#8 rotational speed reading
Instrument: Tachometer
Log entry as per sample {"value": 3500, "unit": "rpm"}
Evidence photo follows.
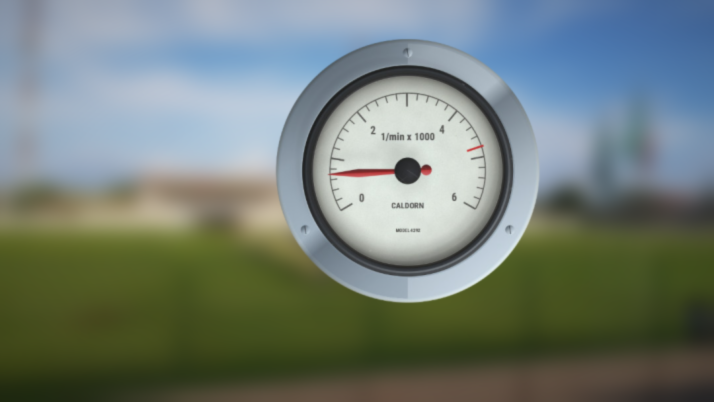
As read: {"value": 700, "unit": "rpm"}
